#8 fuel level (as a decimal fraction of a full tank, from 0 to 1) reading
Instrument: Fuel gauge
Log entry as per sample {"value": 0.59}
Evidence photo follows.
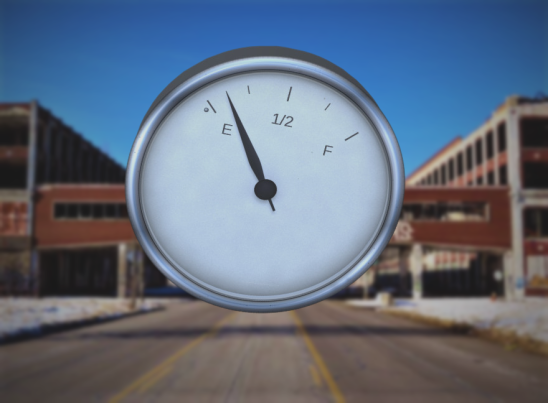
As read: {"value": 0.125}
